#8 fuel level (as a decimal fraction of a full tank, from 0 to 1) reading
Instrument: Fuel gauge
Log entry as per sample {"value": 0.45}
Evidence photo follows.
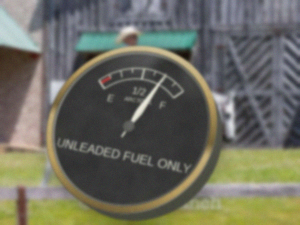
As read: {"value": 0.75}
